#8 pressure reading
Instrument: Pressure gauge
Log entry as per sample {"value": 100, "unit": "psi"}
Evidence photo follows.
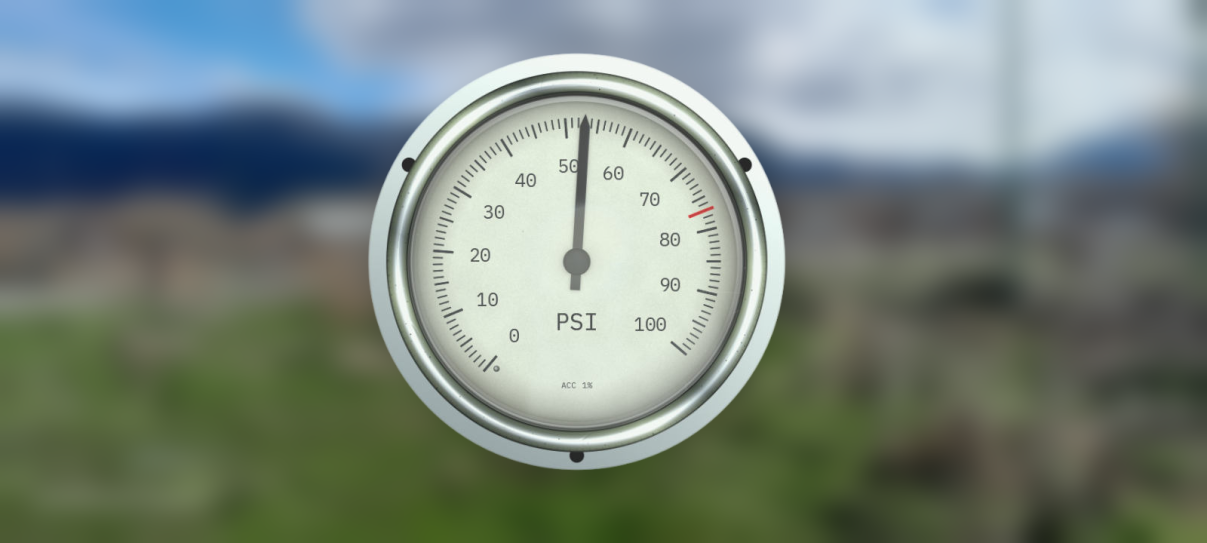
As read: {"value": 53, "unit": "psi"}
